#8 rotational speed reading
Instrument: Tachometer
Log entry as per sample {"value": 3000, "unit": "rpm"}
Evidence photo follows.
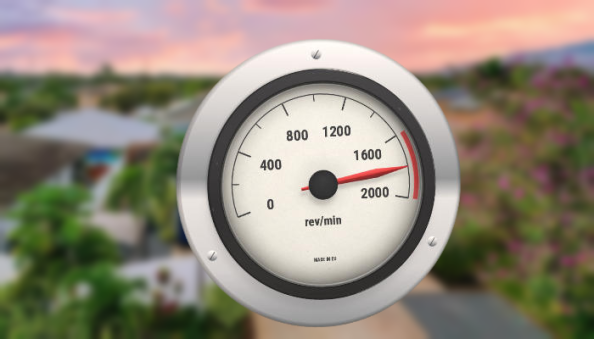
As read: {"value": 1800, "unit": "rpm"}
